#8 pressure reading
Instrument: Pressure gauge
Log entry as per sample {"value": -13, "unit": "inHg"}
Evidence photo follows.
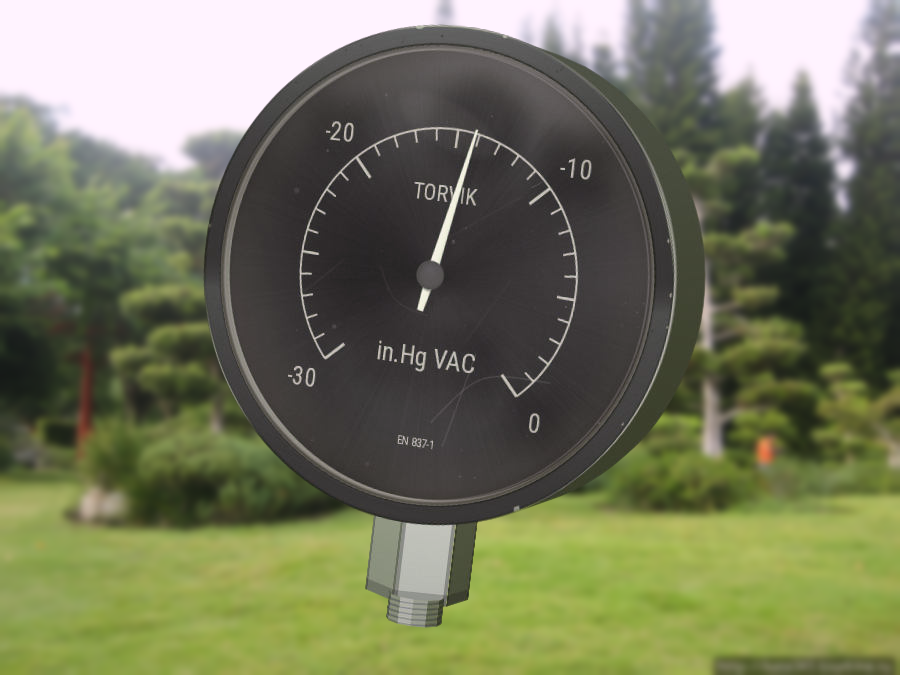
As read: {"value": -14, "unit": "inHg"}
